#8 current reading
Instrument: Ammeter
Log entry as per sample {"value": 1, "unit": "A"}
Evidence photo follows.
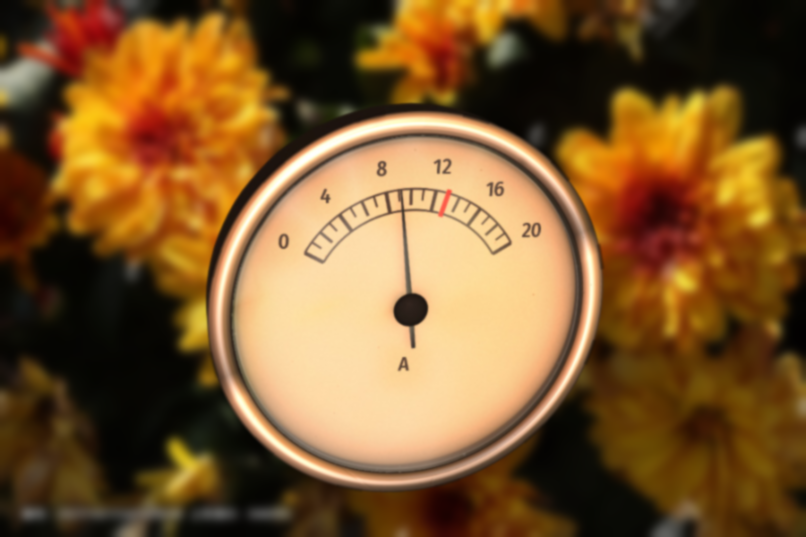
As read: {"value": 9, "unit": "A"}
